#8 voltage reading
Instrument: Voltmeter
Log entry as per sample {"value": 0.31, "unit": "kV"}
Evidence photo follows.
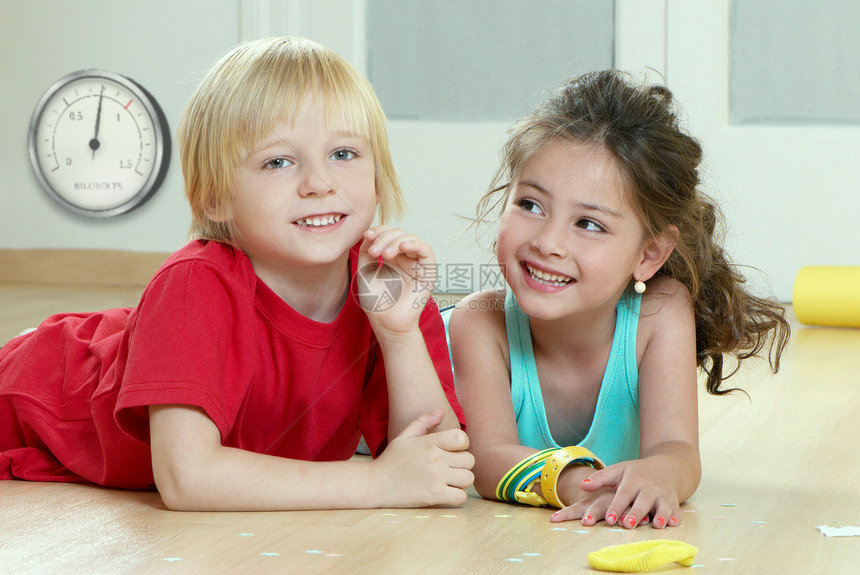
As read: {"value": 0.8, "unit": "kV"}
